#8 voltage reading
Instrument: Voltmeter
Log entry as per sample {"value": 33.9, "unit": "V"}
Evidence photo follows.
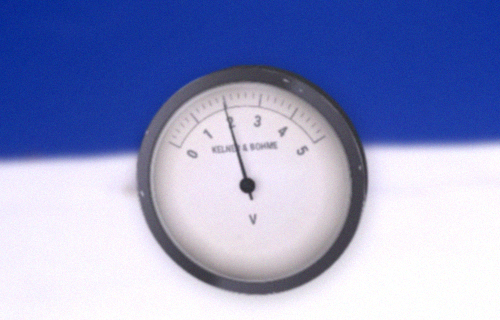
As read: {"value": 2, "unit": "V"}
